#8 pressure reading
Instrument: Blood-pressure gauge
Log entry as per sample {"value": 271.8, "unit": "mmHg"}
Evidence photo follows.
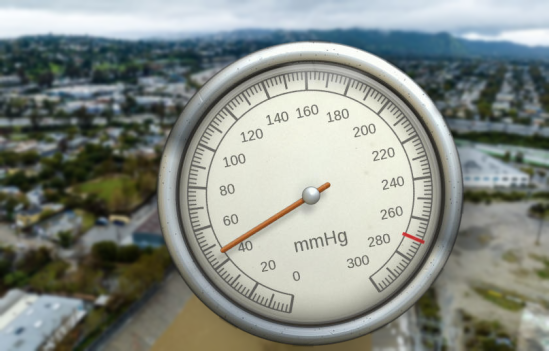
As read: {"value": 46, "unit": "mmHg"}
